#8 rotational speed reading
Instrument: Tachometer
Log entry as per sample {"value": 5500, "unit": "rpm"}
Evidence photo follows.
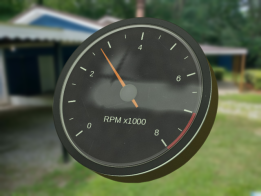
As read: {"value": 2750, "unit": "rpm"}
